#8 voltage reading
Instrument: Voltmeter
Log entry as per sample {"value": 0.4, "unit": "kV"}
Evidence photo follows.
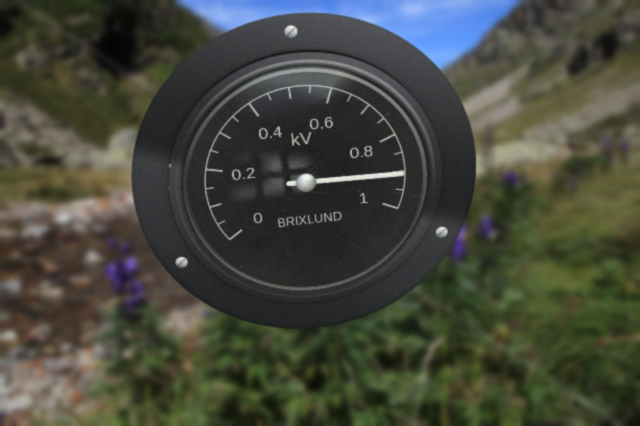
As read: {"value": 0.9, "unit": "kV"}
